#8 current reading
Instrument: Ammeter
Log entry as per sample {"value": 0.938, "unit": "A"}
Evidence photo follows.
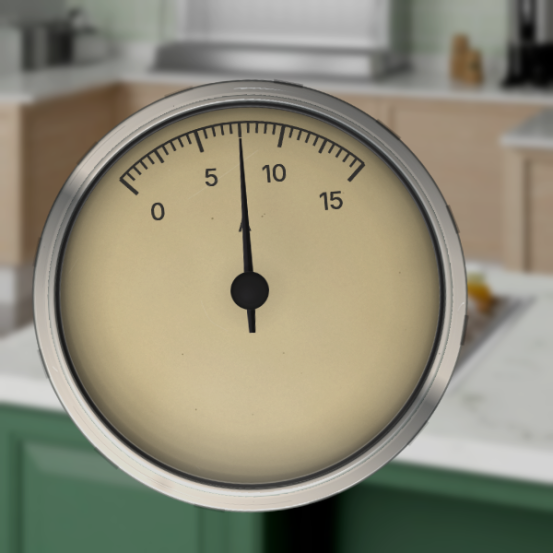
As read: {"value": 7.5, "unit": "A"}
